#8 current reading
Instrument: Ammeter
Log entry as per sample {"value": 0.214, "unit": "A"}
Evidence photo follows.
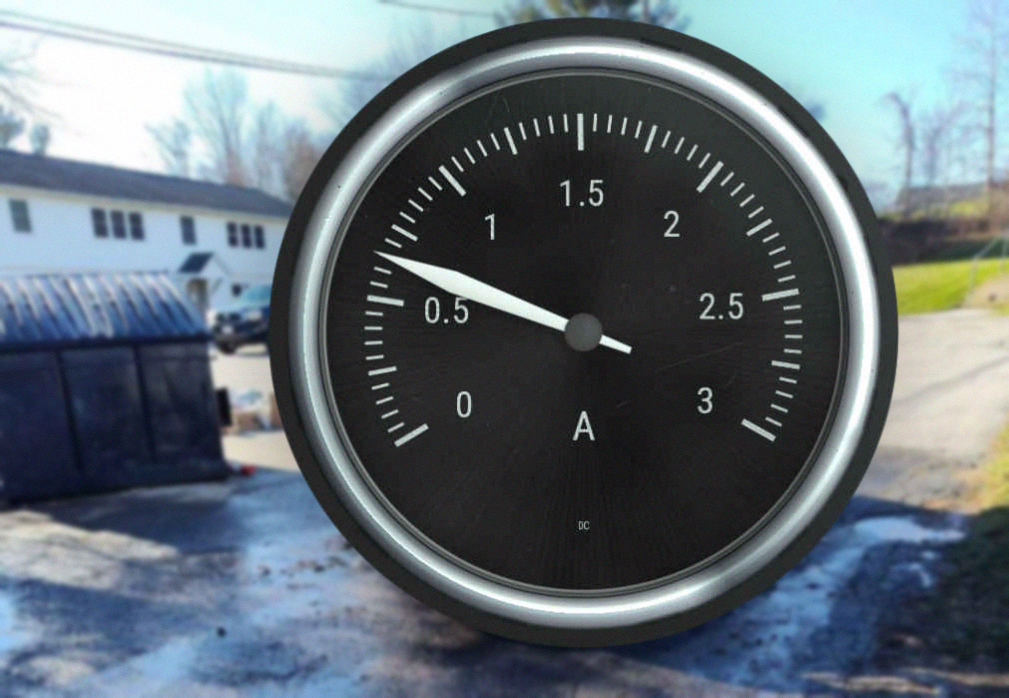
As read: {"value": 0.65, "unit": "A"}
